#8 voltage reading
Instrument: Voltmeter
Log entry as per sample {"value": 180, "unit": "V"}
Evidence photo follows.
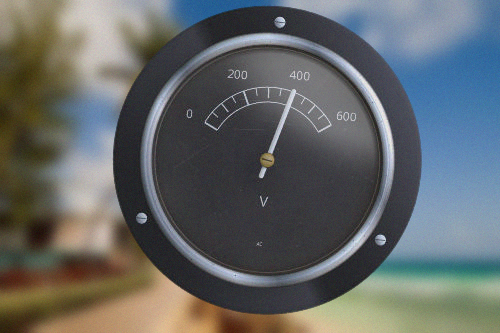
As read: {"value": 400, "unit": "V"}
